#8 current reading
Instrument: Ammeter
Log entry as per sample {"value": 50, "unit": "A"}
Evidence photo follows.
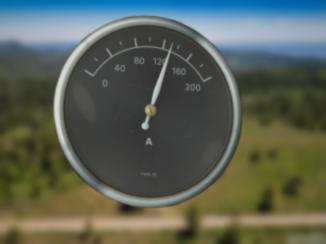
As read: {"value": 130, "unit": "A"}
